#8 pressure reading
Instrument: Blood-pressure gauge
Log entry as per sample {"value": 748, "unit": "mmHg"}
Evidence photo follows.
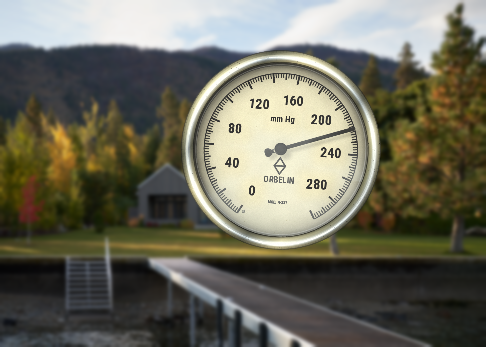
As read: {"value": 220, "unit": "mmHg"}
